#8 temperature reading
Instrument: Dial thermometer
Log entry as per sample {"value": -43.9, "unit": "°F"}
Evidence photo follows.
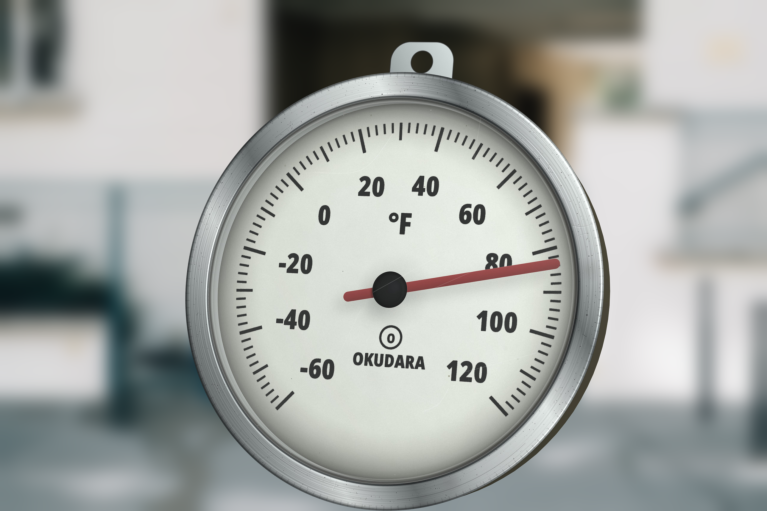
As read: {"value": 84, "unit": "°F"}
